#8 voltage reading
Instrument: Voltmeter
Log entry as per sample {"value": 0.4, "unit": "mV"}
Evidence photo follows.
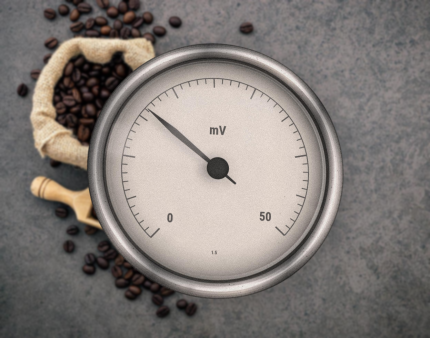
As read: {"value": 16, "unit": "mV"}
